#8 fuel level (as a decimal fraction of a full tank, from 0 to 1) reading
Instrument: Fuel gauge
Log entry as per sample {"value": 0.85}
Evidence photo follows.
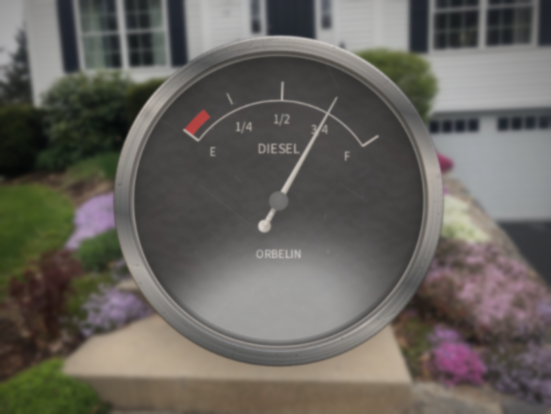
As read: {"value": 0.75}
